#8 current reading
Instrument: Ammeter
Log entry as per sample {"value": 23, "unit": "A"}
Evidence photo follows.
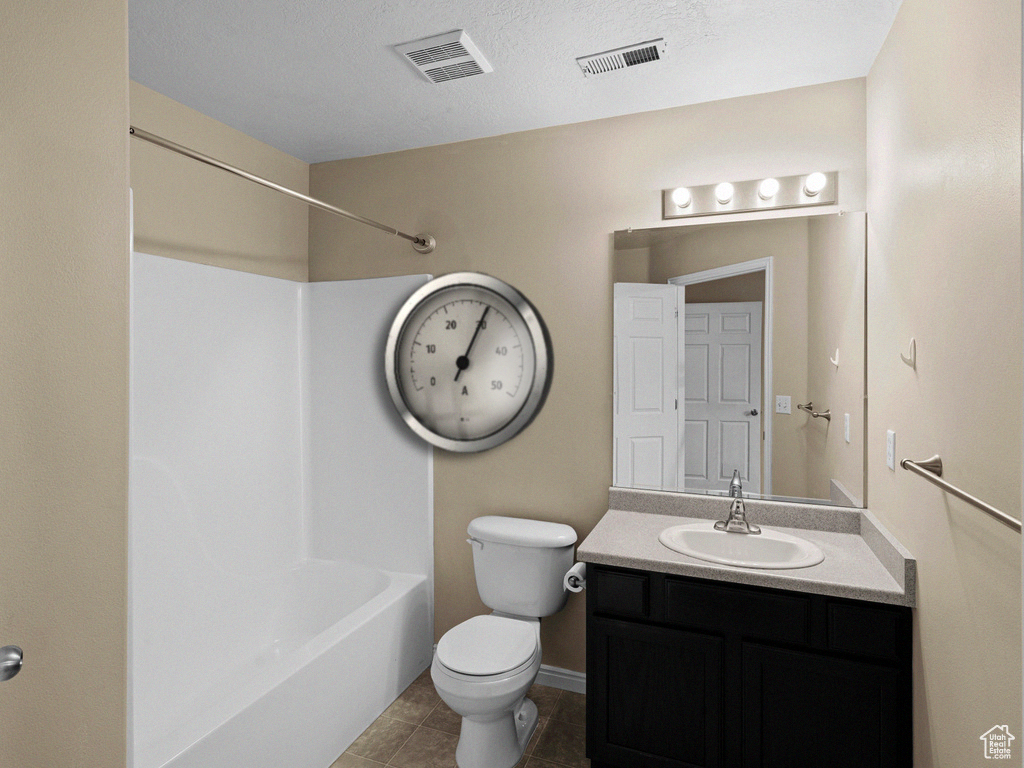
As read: {"value": 30, "unit": "A"}
